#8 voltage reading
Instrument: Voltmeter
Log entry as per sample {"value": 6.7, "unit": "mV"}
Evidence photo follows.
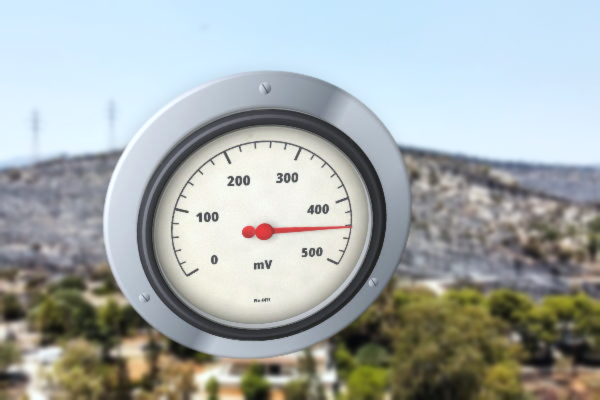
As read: {"value": 440, "unit": "mV"}
